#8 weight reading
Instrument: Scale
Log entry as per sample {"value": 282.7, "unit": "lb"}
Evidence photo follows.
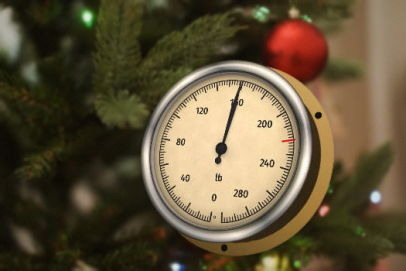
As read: {"value": 160, "unit": "lb"}
